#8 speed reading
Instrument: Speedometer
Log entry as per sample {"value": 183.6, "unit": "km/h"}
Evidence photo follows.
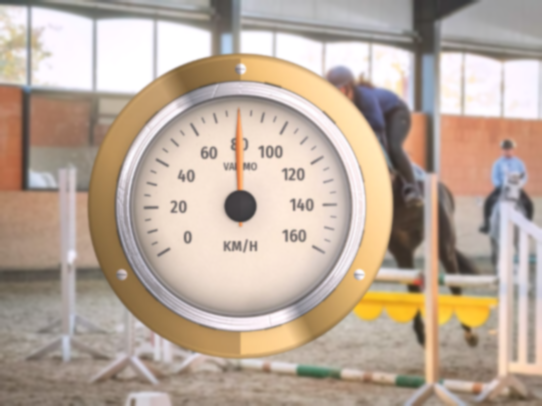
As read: {"value": 80, "unit": "km/h"}
